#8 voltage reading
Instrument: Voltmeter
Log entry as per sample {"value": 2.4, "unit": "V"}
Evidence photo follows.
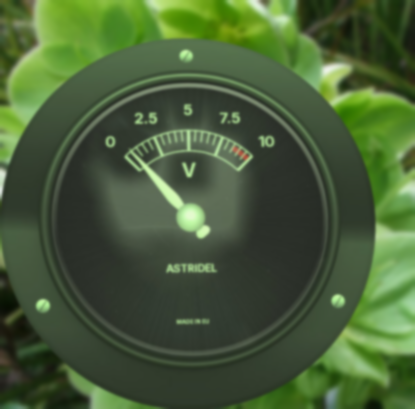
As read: {"value": 0.5, "unit": "V"}
